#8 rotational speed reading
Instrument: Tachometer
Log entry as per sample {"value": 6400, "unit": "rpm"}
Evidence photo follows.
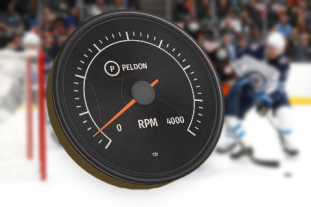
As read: {"value": 200, "unit": "rpm"}
